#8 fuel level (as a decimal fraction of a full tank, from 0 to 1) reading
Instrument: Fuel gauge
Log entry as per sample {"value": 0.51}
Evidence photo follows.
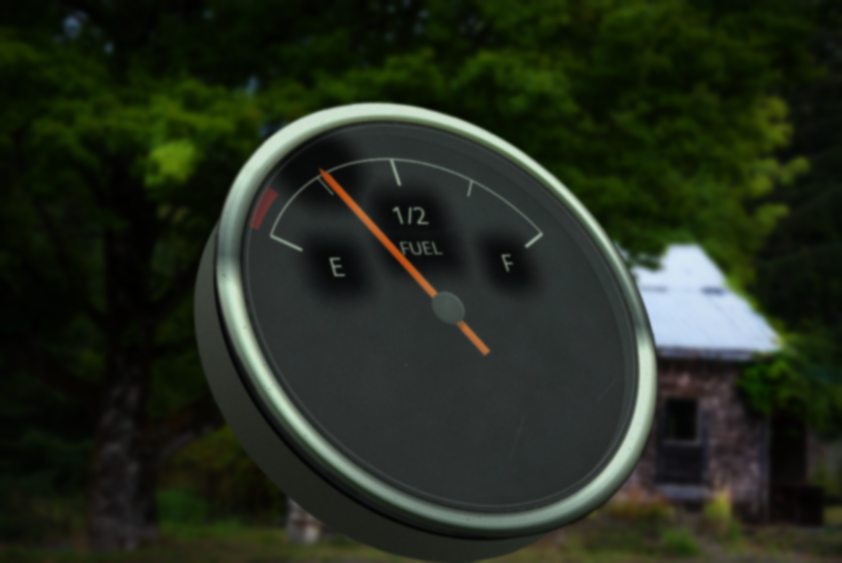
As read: {"value": 0.25}
